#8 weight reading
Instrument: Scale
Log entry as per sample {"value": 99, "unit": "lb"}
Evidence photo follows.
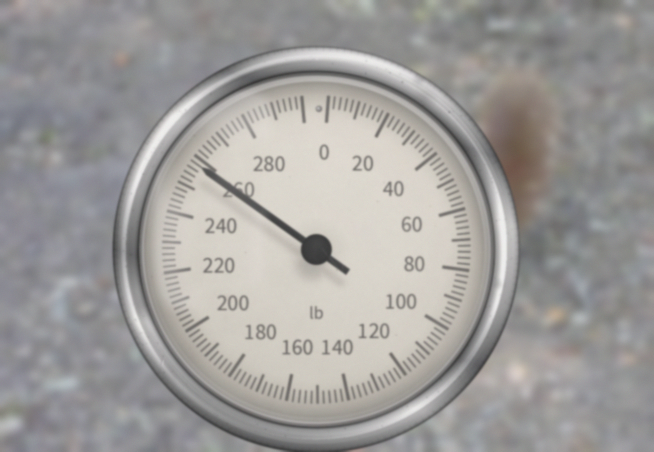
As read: {"value": 258, "unit": "lb"}
